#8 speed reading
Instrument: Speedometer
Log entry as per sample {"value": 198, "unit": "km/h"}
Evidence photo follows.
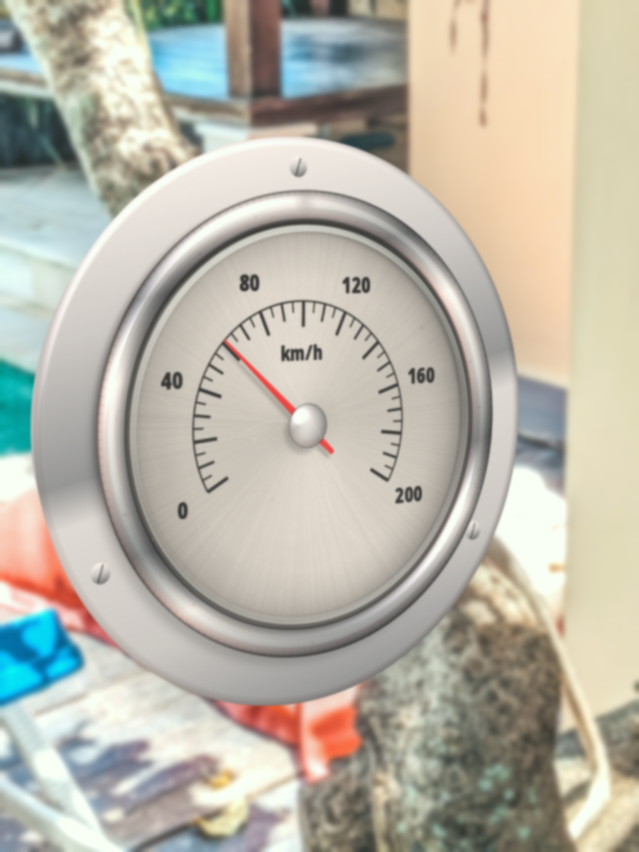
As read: {"value": 60, "unit": "km/h"}
